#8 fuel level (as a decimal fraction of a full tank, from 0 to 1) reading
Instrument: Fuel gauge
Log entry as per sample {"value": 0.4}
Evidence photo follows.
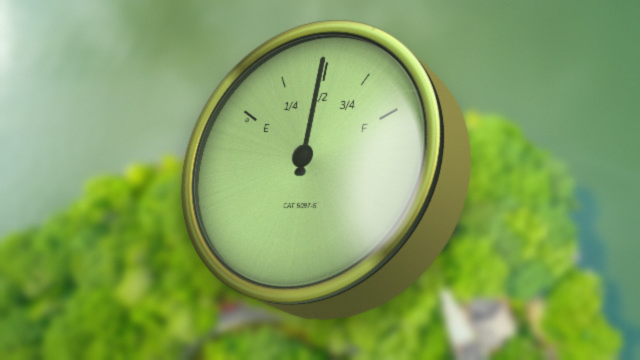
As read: {"value": 0.5}
